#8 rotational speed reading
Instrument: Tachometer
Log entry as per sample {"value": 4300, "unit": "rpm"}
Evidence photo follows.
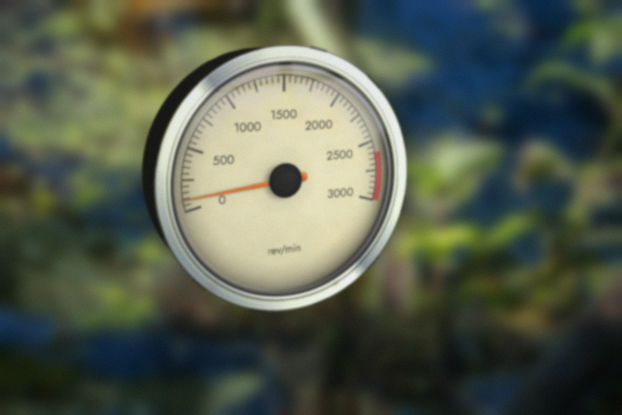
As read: {"value": 100, "unit": "rpm"}
